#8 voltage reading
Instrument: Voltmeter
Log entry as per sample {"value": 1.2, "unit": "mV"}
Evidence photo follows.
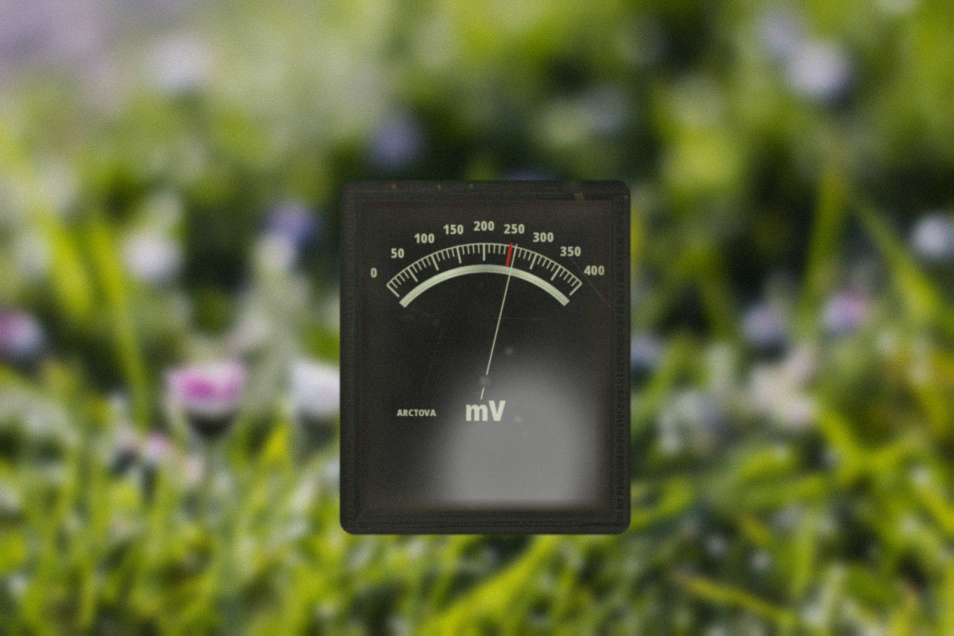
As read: {"value": 260, "unit": "mV"}
